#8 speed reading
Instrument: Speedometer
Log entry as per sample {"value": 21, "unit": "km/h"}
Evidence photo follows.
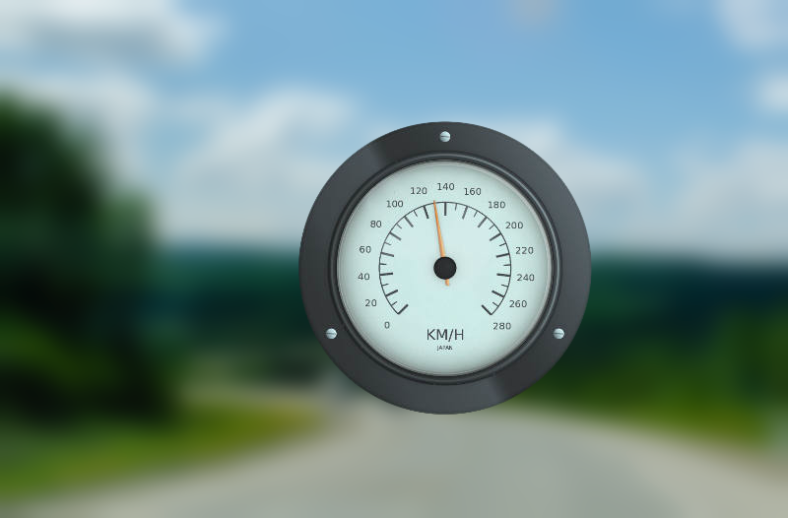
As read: {"value": 130, "unit": "km/h"}
